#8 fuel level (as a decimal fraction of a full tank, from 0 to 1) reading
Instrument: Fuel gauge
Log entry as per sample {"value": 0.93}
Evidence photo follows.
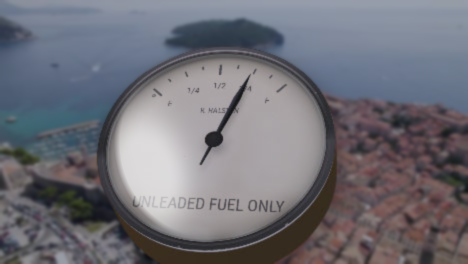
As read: {"value": 0.75}
